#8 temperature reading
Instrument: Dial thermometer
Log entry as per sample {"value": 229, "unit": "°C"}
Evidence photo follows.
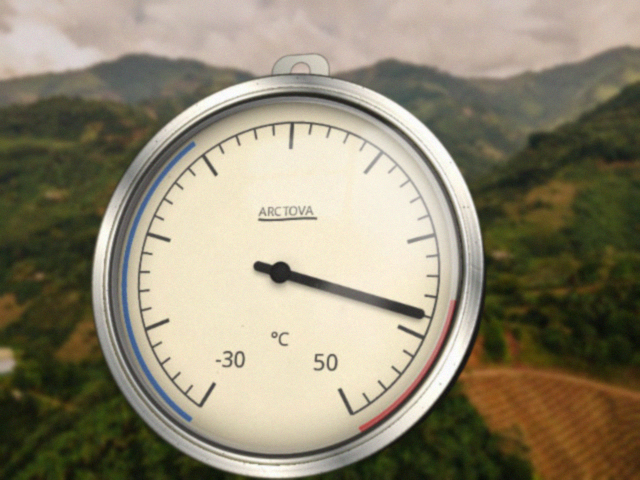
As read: {"value": 38, "unit": "°C"}
